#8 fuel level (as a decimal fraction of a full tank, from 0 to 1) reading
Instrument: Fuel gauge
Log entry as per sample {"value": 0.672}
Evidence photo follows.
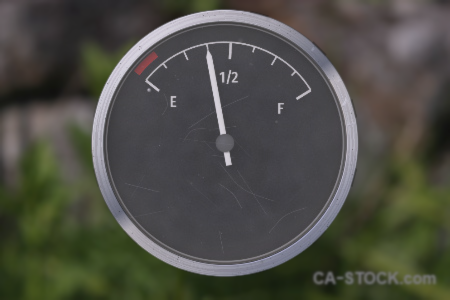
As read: {"value": 0.375}
